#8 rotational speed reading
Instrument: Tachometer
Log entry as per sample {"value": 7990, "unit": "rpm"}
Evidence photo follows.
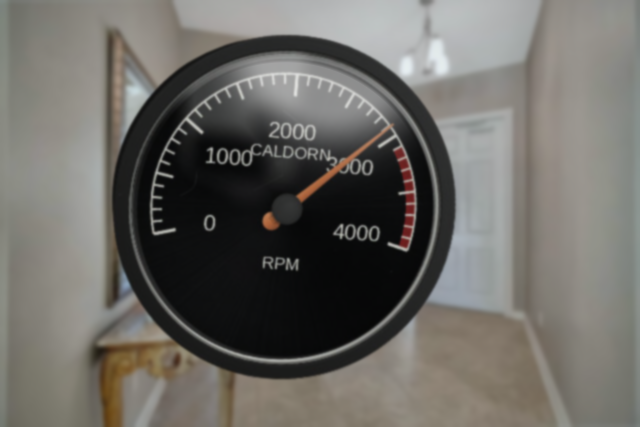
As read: {"value": 2900, "unit": "rpm"}
